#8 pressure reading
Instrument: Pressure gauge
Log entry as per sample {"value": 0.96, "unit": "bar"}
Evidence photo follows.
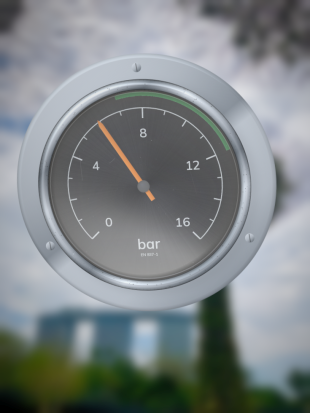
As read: {"value": 6, "unit": "bar"}
